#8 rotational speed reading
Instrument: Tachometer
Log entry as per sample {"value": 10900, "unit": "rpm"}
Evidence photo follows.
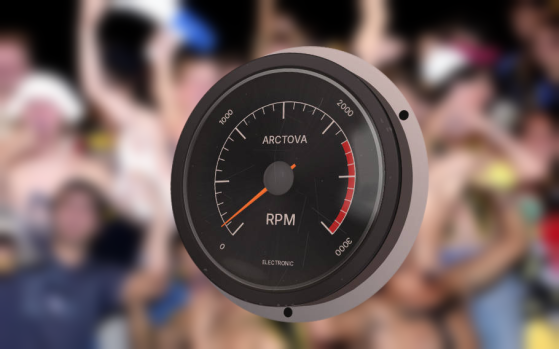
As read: {"value": 100, "unit": "rpm"}
